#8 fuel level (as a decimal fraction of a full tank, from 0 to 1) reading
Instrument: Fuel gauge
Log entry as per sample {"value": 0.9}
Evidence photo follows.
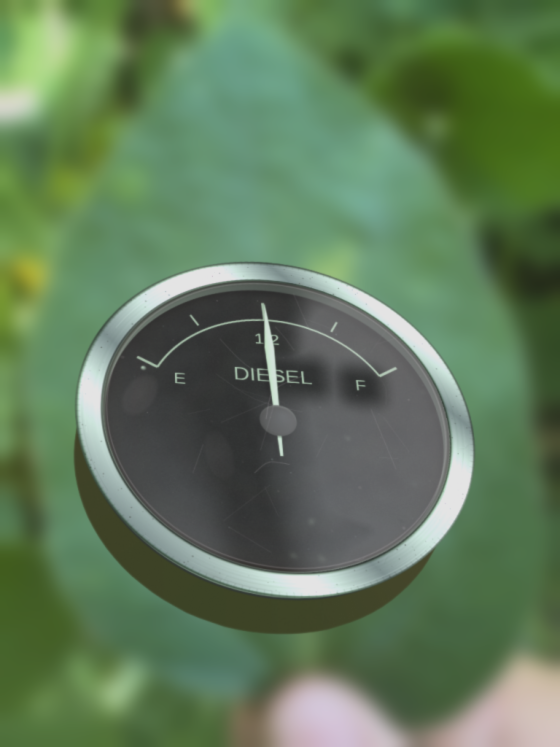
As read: {"value": 0.5}
